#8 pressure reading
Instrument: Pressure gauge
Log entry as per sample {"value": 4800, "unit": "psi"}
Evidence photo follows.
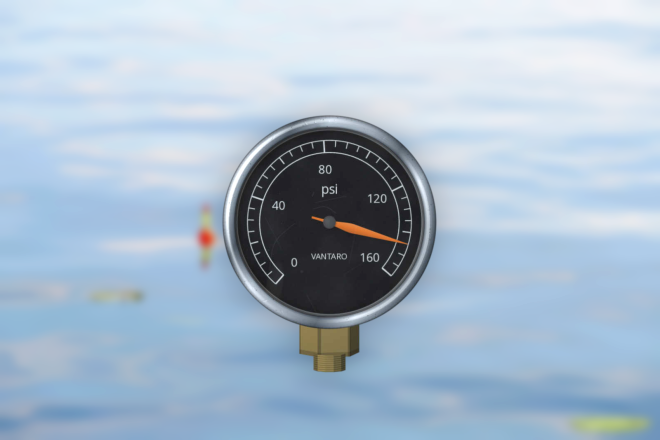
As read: {"value": 145, "unit": "psi"}
